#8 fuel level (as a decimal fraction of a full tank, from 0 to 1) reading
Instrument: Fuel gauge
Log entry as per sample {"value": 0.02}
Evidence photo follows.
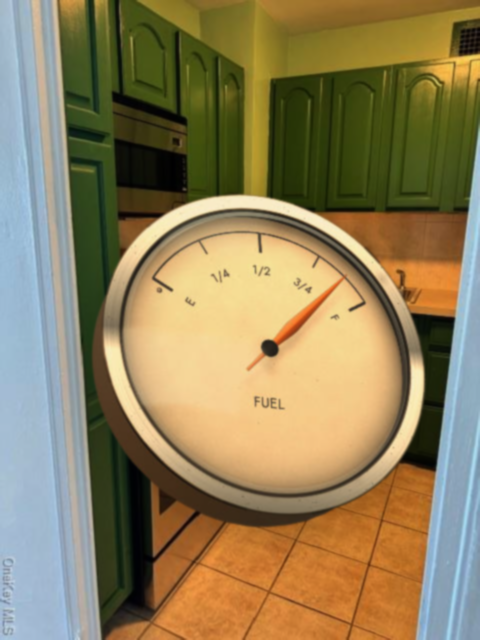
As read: {"value": 0.875}
